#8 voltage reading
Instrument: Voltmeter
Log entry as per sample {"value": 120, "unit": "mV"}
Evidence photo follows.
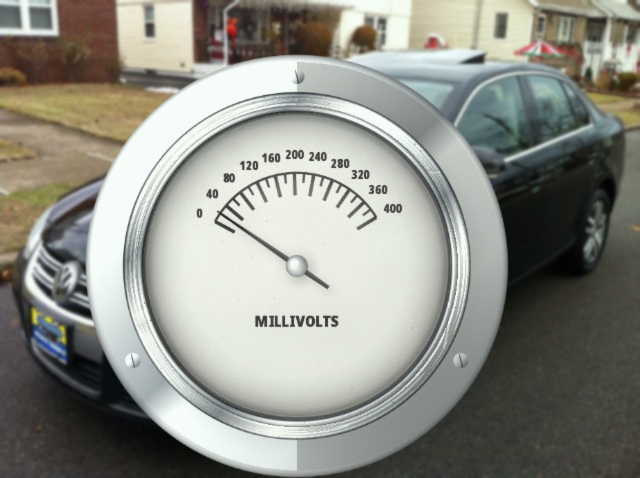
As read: {"value": 20, "unit": "mV"}
